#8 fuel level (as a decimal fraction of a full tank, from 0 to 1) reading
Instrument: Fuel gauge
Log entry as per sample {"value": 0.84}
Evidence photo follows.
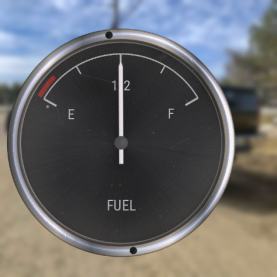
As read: {"value": 0.5}
